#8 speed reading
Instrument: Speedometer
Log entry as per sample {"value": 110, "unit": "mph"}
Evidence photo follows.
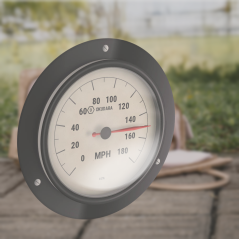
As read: {"value": 150, "unit": "mph"}
